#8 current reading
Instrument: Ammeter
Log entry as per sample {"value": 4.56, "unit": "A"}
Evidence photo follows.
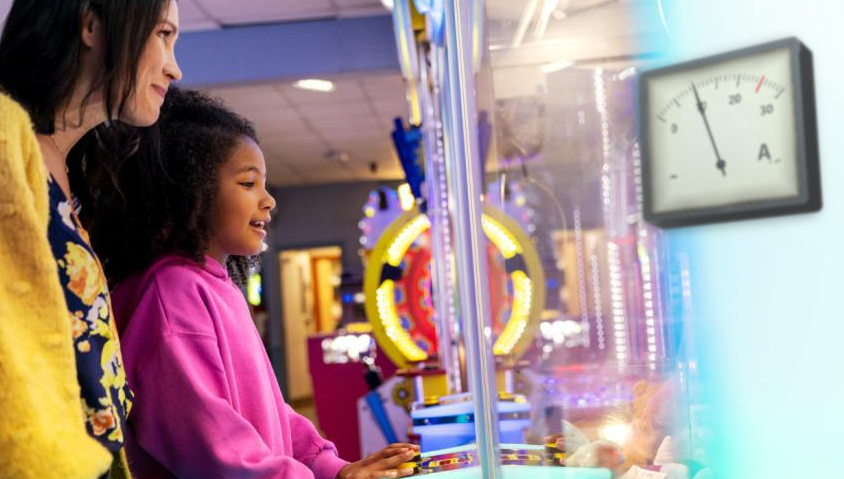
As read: {"value": 10, "unit": "A"}
